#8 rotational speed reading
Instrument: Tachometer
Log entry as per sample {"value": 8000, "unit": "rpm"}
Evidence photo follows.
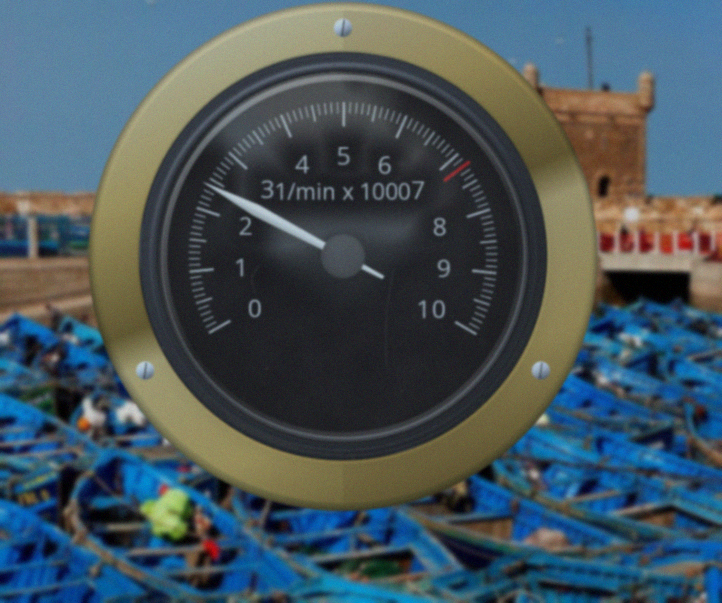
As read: {"value": 2400, "unit": "rpm"}
